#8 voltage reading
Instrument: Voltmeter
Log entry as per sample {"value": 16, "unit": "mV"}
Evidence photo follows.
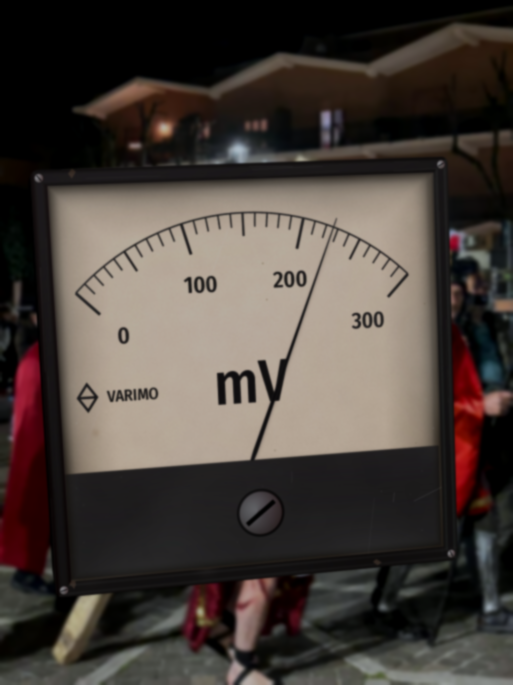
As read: {"value": 225, "unit": "mV"}
